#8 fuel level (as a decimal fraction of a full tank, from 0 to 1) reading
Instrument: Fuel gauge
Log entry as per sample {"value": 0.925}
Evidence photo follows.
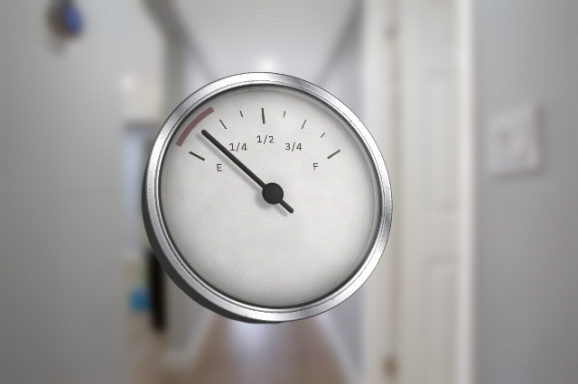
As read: {"value": 0.125}
